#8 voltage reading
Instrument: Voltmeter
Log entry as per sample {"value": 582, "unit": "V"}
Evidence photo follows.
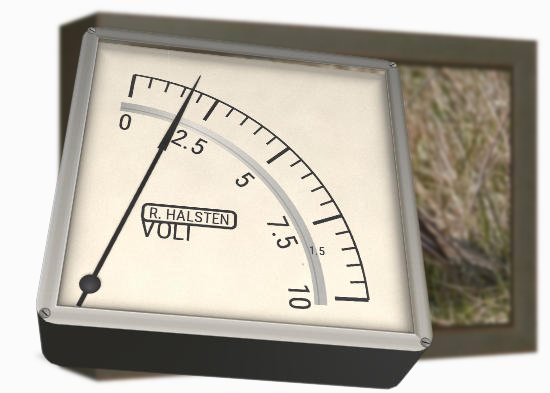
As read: {"value": 1.75, "unit": "V"}
